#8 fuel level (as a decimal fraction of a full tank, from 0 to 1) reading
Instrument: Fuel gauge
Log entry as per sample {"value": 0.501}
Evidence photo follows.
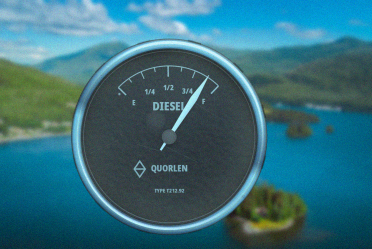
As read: {"value": 0.875}
